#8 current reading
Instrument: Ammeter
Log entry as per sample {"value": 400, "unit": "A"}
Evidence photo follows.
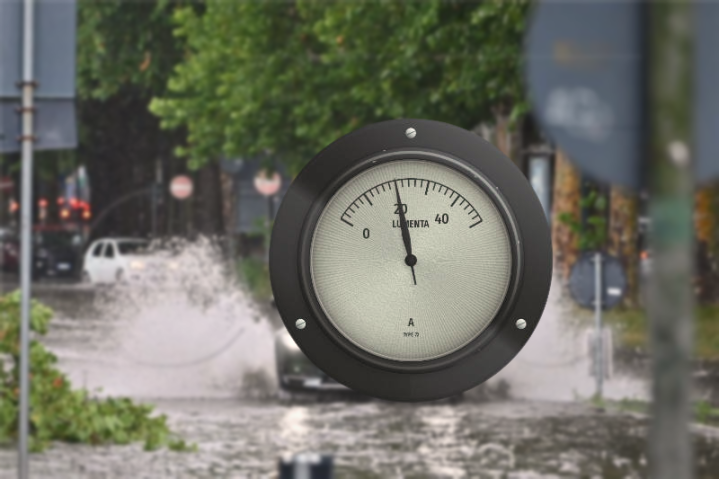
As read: {"value": 20, "unit": "A"}
